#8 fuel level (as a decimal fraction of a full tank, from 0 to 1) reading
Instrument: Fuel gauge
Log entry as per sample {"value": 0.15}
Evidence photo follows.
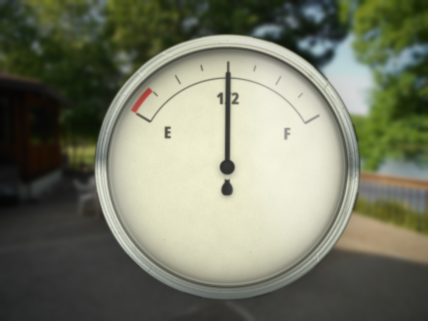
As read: {"value": 0.5}
